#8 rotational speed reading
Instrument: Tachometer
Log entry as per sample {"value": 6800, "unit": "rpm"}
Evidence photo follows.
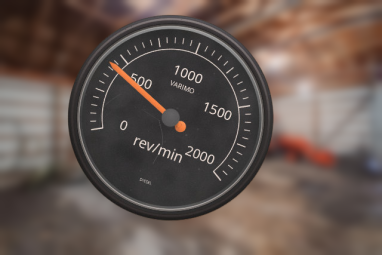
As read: {"value": 425, "unit": "rpm"}
